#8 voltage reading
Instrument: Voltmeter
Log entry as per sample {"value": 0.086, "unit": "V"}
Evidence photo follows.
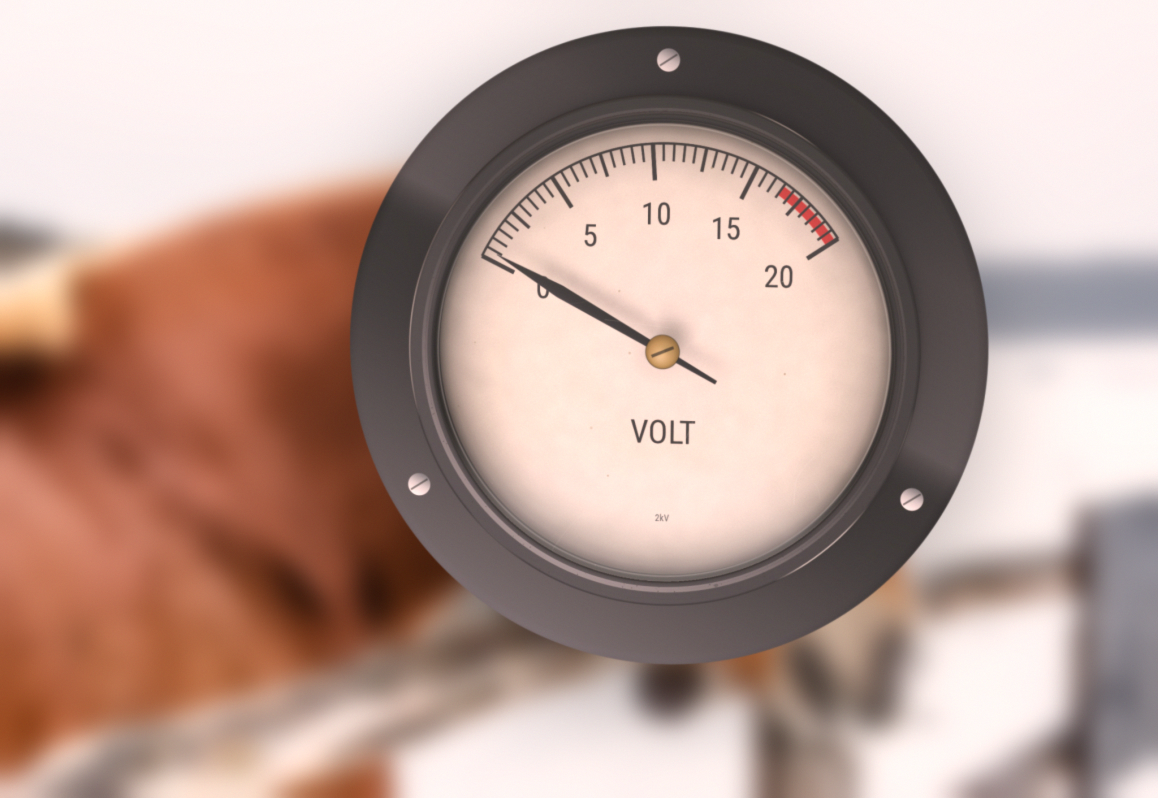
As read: {"value": 0.5, "unit": "V"}
